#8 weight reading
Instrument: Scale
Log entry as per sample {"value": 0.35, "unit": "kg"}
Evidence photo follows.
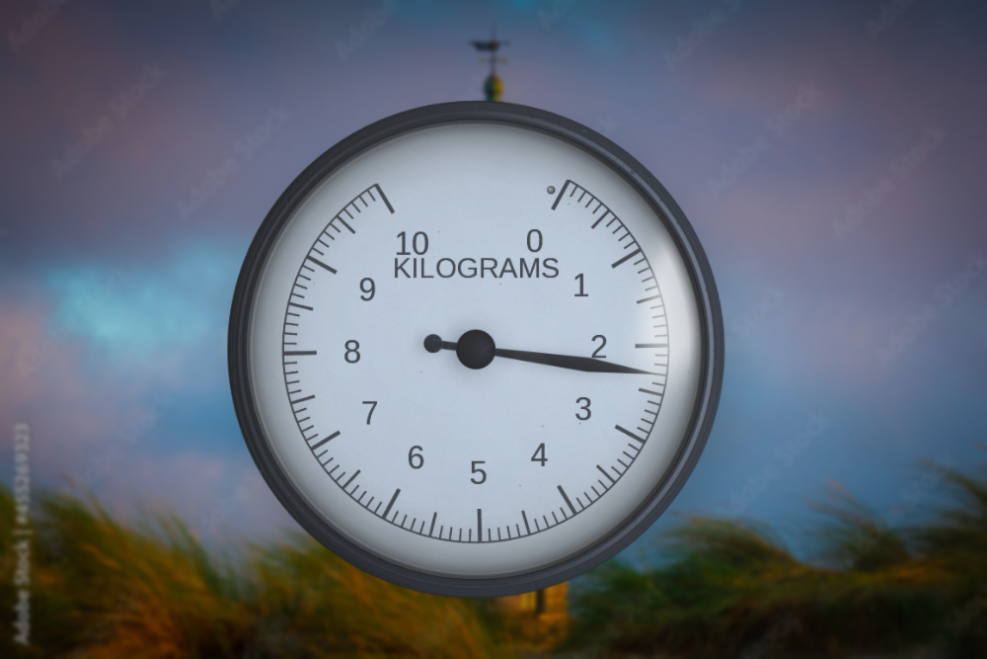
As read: {"value": 2.3, "unit": "kg"}
